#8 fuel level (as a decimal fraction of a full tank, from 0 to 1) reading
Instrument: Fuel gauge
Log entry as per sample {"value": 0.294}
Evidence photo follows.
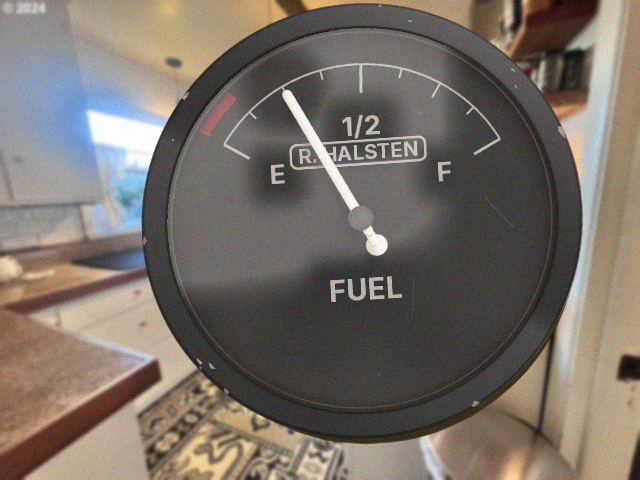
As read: {"value": 0.25}
